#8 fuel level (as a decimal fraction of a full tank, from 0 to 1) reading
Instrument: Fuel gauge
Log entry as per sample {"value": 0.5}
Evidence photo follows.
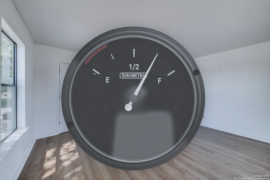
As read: {"value": 0.75}
